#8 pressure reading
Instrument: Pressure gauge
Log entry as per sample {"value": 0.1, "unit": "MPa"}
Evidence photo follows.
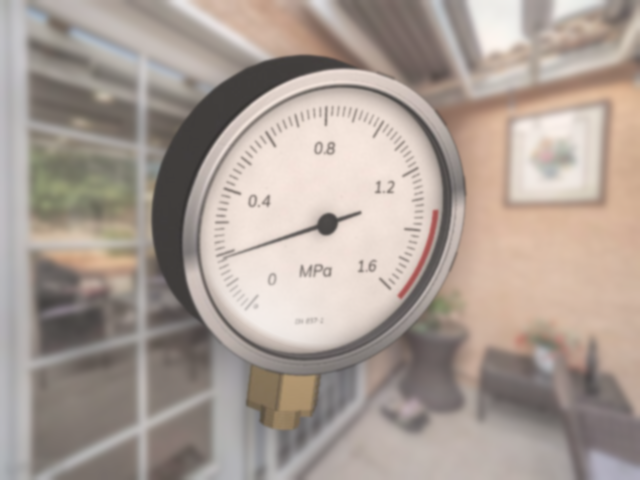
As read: {"value": 0.2, "unit": "MPa"}
